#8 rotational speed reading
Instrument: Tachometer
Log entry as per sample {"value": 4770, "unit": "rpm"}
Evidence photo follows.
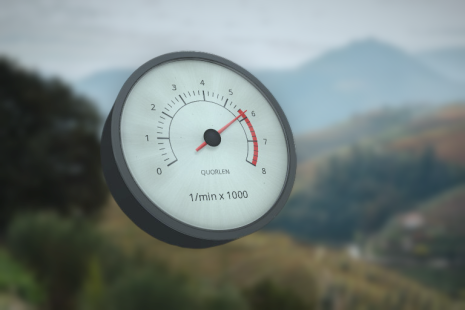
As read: {"value": 5800, "unit": "rpm"}
